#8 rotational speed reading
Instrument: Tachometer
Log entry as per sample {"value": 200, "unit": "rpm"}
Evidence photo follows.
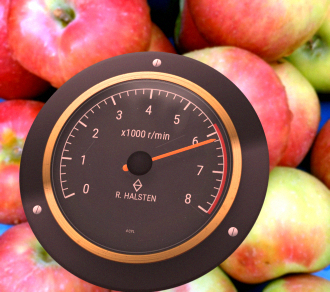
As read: {"value": 6200, "unit": "rpm"}
